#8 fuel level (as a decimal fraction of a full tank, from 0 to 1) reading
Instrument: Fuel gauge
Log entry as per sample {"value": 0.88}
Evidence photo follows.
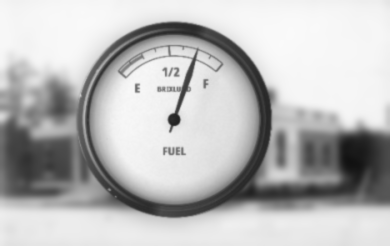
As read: {"value": 0.75}
